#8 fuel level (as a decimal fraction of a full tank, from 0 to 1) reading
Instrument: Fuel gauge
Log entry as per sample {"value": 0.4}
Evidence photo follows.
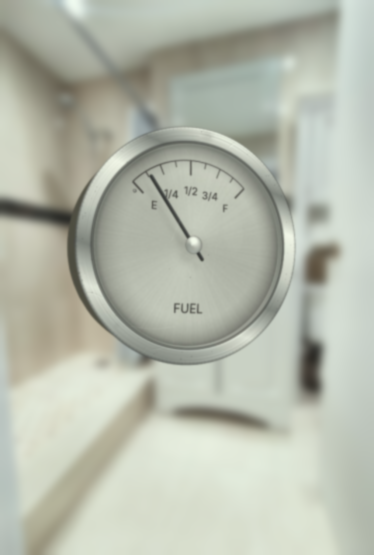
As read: {"value": 0.125}
